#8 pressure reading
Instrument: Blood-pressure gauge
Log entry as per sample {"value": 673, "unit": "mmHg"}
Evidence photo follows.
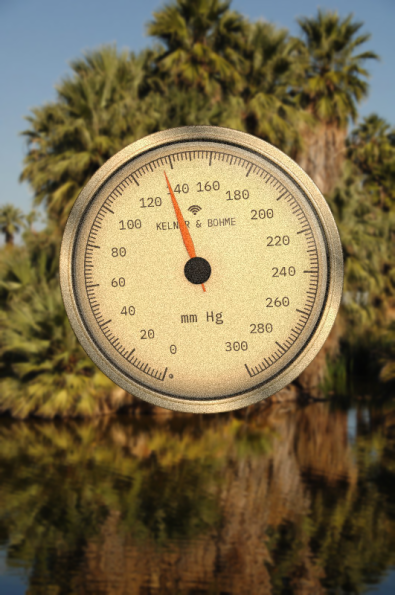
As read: {"value": 136, "unit": "mmHg"}
